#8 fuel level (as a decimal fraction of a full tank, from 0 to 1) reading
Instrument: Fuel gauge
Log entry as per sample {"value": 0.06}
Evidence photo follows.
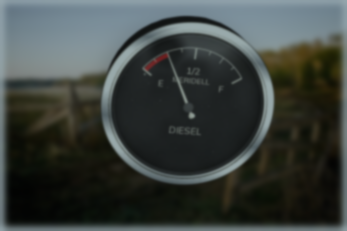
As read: {"value": 0.25}
